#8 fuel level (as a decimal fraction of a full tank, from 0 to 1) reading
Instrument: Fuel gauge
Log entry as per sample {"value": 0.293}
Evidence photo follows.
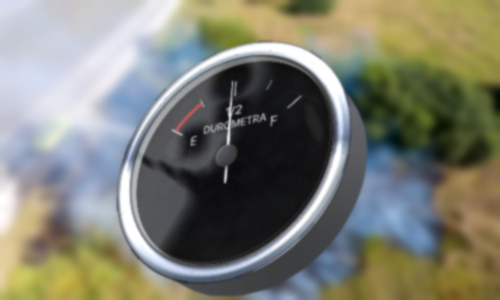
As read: {"value": 0.5}
